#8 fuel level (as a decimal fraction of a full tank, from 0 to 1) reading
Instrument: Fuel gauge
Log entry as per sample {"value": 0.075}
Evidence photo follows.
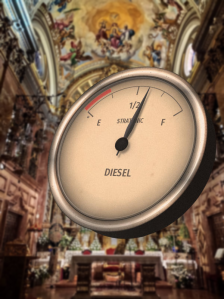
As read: {"value": 0.625}
